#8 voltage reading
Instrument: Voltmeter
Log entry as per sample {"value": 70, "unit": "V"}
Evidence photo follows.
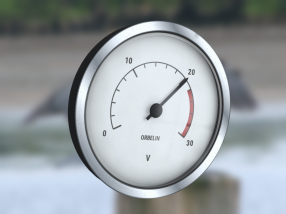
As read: {"value": 20, "unit": "V"}
